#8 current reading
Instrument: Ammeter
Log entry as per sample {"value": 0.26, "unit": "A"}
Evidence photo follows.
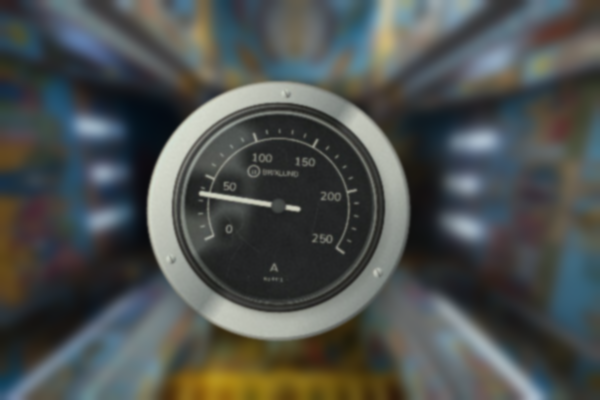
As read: {"value": 35, "unit": "A"}
